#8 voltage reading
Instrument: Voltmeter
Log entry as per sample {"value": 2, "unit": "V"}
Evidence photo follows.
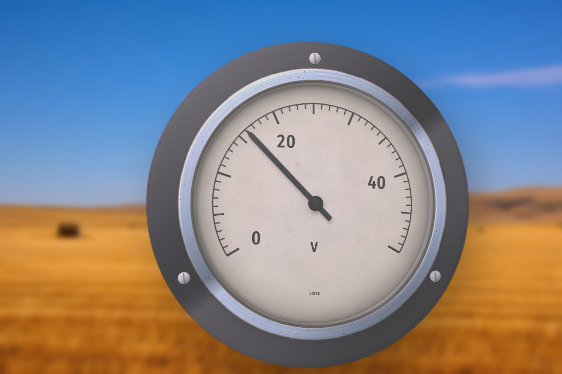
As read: {"value": 16, "unit": "V"}
